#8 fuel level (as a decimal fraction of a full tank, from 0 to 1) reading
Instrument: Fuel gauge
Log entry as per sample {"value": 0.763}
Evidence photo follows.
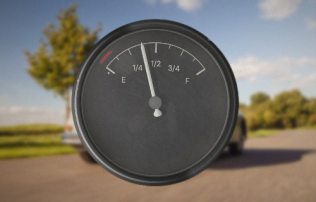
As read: {"value": 0.375}
